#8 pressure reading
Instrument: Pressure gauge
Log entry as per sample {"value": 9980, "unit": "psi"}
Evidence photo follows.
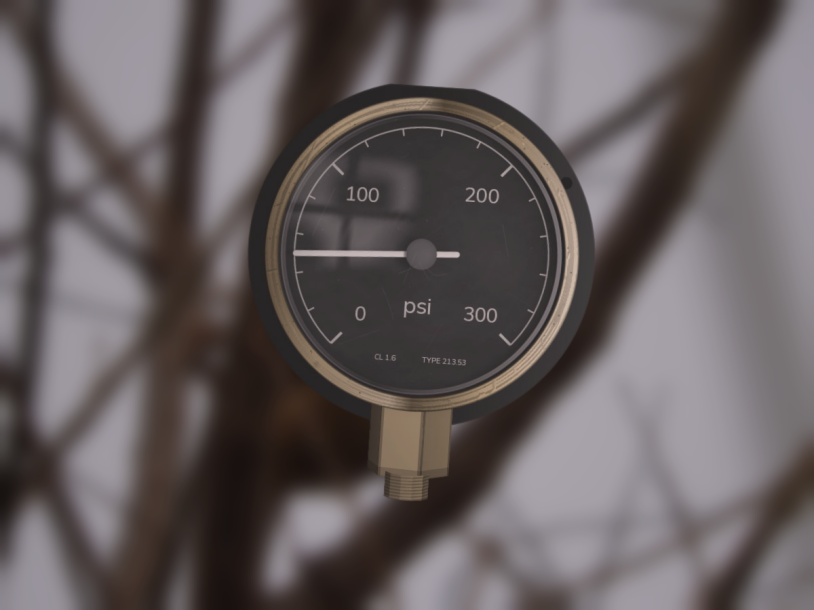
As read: {"value": 50, "unit": "psi"}
